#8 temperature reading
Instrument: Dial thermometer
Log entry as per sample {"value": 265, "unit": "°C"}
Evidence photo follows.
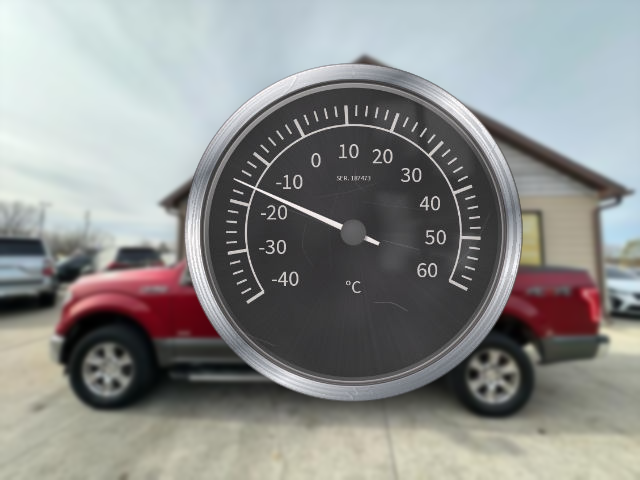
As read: {"value": -16, "unit": "°C"}
